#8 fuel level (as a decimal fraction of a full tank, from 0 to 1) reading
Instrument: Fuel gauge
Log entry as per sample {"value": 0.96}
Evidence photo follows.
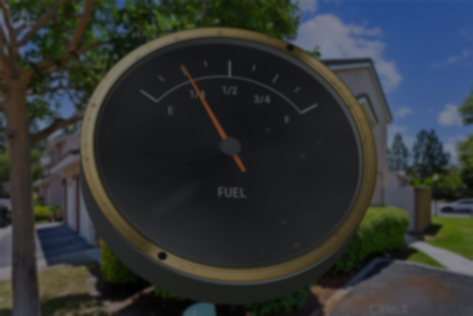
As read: {"value": 0.25}
